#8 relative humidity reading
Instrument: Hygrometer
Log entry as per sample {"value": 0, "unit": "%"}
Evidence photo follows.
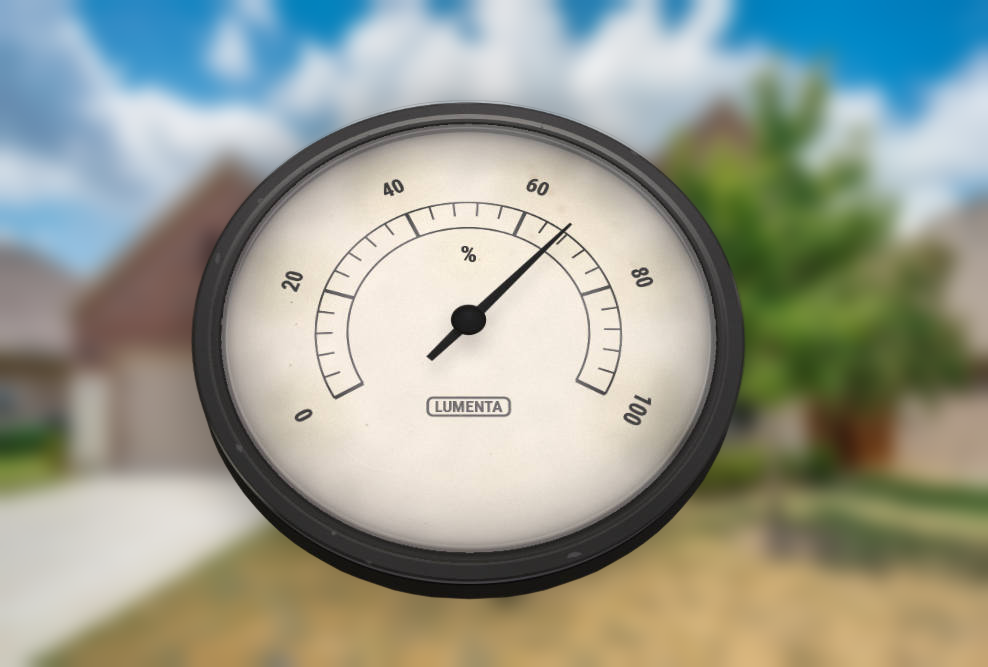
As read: {"value": 68, "unit": "%"}
